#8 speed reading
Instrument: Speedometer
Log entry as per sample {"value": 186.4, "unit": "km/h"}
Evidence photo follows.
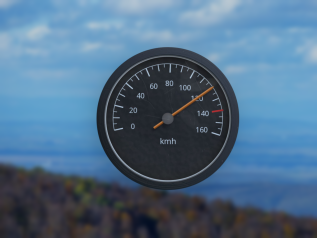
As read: {"value": 120, "unit": "km/h"}
